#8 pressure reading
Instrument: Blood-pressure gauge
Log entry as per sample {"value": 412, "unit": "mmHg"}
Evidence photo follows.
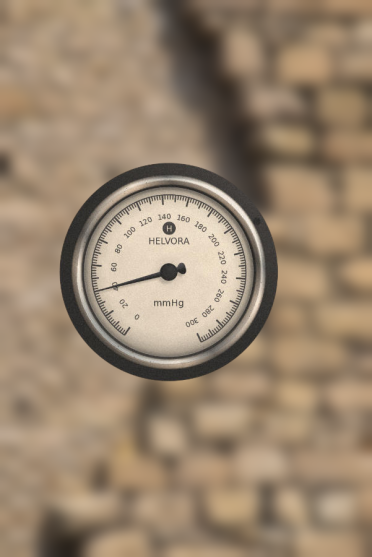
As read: {"value": 40, "unit": "mmHg"}
